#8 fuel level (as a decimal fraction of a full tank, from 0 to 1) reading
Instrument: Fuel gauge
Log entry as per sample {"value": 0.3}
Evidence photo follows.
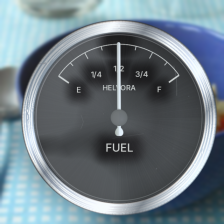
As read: {"value": 0.5}
